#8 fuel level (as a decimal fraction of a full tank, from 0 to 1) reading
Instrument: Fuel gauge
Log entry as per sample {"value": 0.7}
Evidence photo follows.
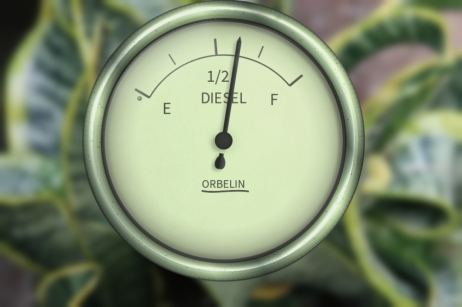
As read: {"value": 0.625}
